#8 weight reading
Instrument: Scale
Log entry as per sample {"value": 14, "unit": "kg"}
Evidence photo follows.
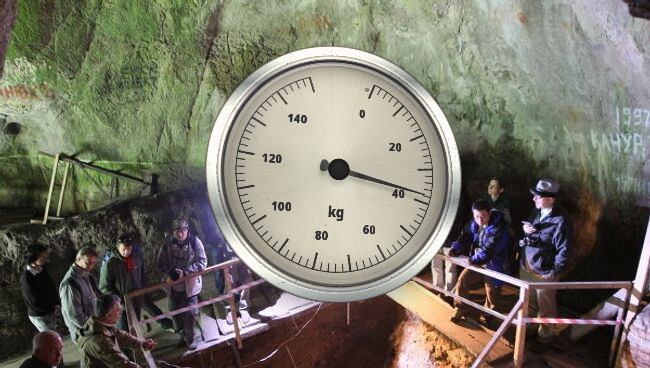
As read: {"value": 38, "unit": "kg"}
